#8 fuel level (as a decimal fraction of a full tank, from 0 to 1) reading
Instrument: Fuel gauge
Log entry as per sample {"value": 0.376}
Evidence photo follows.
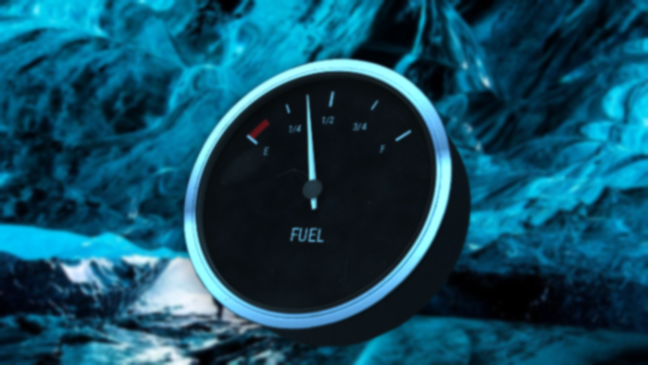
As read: {"value": 0.375}
